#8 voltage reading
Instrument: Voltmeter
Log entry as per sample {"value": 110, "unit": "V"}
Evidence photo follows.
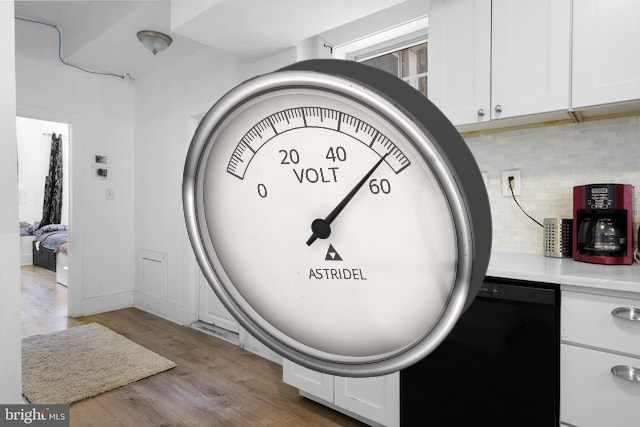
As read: {"value": 55, "unit": "V"}
